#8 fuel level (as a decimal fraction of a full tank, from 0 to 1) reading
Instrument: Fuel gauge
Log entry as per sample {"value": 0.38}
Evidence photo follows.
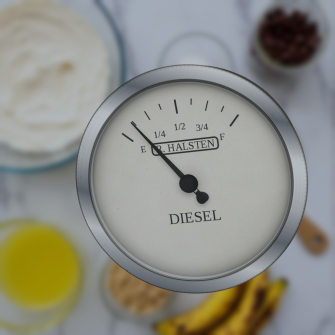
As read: {"value": 0.125}
